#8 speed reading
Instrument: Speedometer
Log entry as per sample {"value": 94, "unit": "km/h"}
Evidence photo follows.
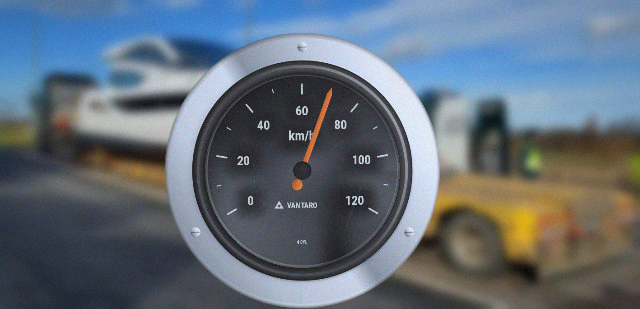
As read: {"value": 70, "unit": "km/h"}
